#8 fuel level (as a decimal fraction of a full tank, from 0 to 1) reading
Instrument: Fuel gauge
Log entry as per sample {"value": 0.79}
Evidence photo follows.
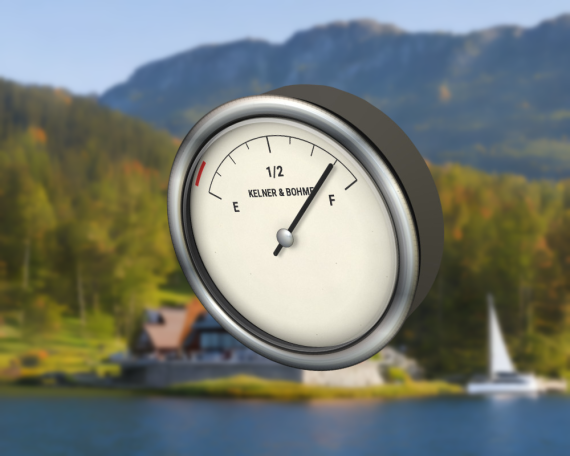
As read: {"value": 0.875}
